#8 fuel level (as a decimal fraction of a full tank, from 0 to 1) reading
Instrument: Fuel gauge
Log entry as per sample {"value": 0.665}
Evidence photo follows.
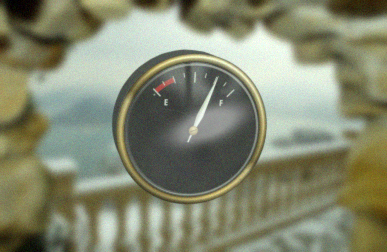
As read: {"value": 0.75}
